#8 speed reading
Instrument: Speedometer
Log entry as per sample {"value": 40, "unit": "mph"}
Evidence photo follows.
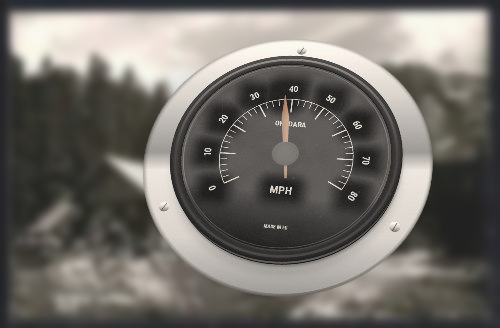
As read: {"value": 38, "unit": "mph"}
